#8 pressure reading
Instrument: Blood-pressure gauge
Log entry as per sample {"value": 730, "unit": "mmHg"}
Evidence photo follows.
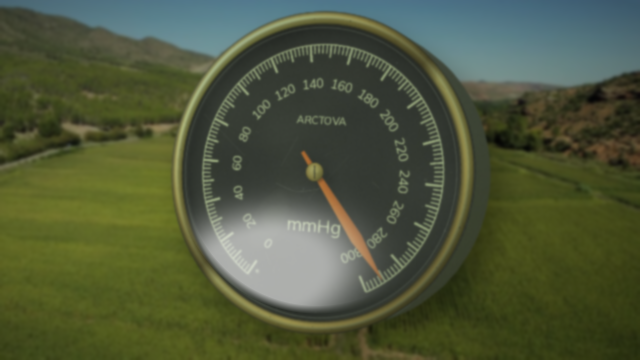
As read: {"value": 290, "unit": "mmHg"}
